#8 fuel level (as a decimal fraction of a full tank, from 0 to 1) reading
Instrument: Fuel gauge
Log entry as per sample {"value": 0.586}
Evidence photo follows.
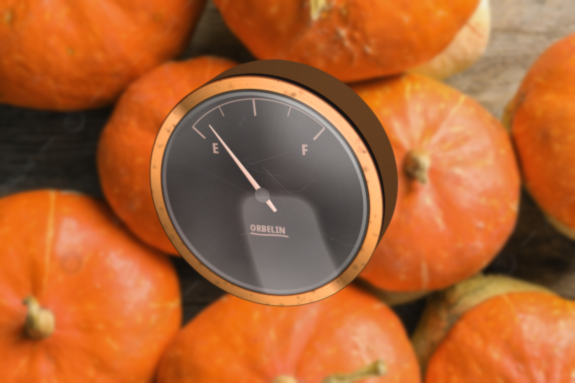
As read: {"value": 0.125}
